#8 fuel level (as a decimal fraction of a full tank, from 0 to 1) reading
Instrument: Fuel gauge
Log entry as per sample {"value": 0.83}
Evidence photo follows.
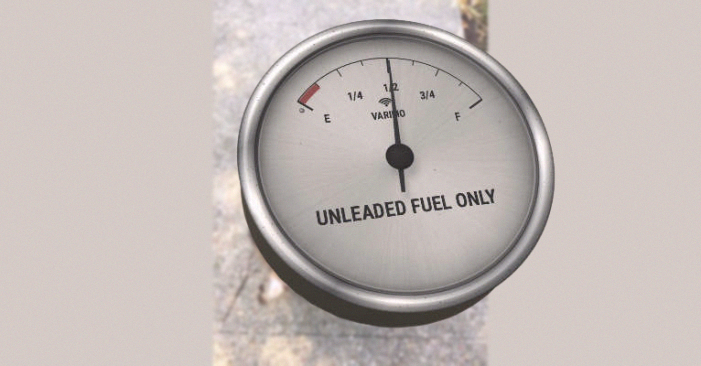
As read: {"value": 0.5}
